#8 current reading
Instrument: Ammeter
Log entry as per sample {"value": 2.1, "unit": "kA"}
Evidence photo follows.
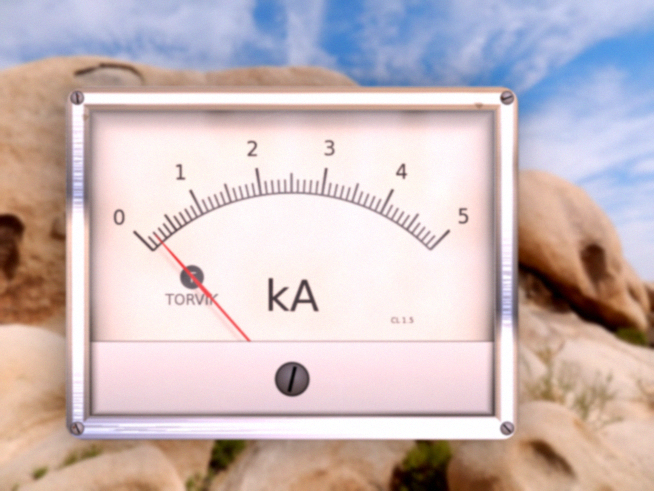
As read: {"value": 0.2, "unit": "kA"}
